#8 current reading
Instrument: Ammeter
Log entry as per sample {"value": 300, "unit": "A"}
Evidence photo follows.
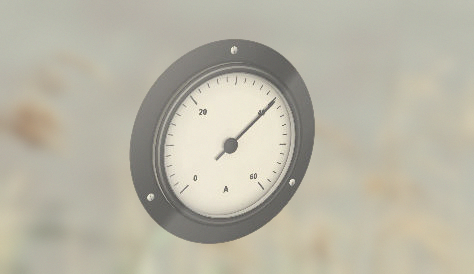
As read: {"value": 40, "unit": "A"}
